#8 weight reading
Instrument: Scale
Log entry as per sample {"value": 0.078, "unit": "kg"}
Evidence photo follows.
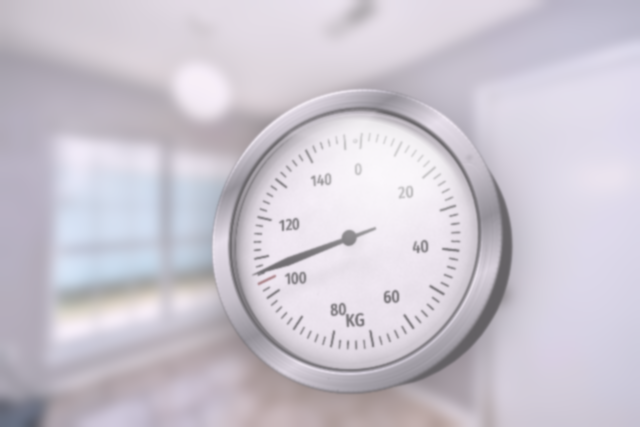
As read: {"value": 106, "unit": "kg"}
